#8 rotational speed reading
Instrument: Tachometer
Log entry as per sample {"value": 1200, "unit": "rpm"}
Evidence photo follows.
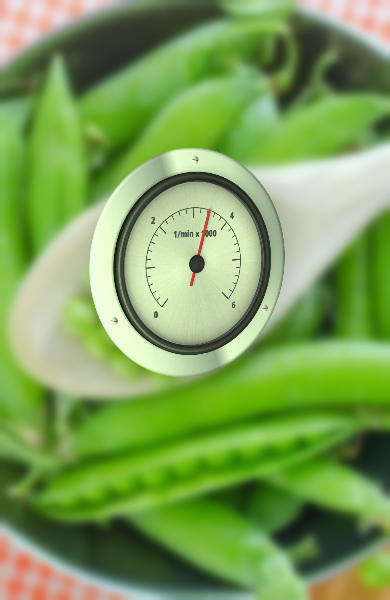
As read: {"value": 3400, "unit": "rpm"}
